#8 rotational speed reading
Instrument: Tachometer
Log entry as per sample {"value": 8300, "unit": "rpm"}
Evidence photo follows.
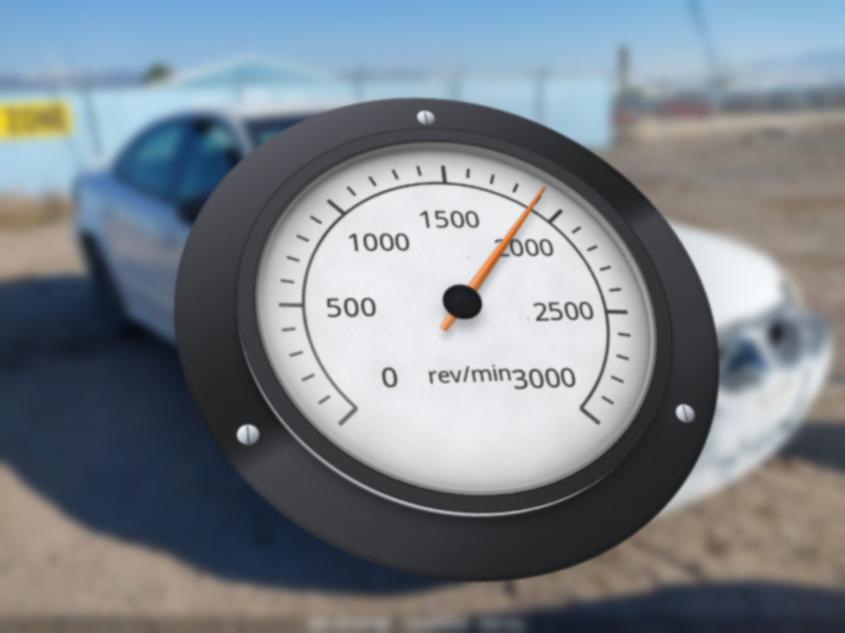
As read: {"value": 1900, "unit": "rpm"}
